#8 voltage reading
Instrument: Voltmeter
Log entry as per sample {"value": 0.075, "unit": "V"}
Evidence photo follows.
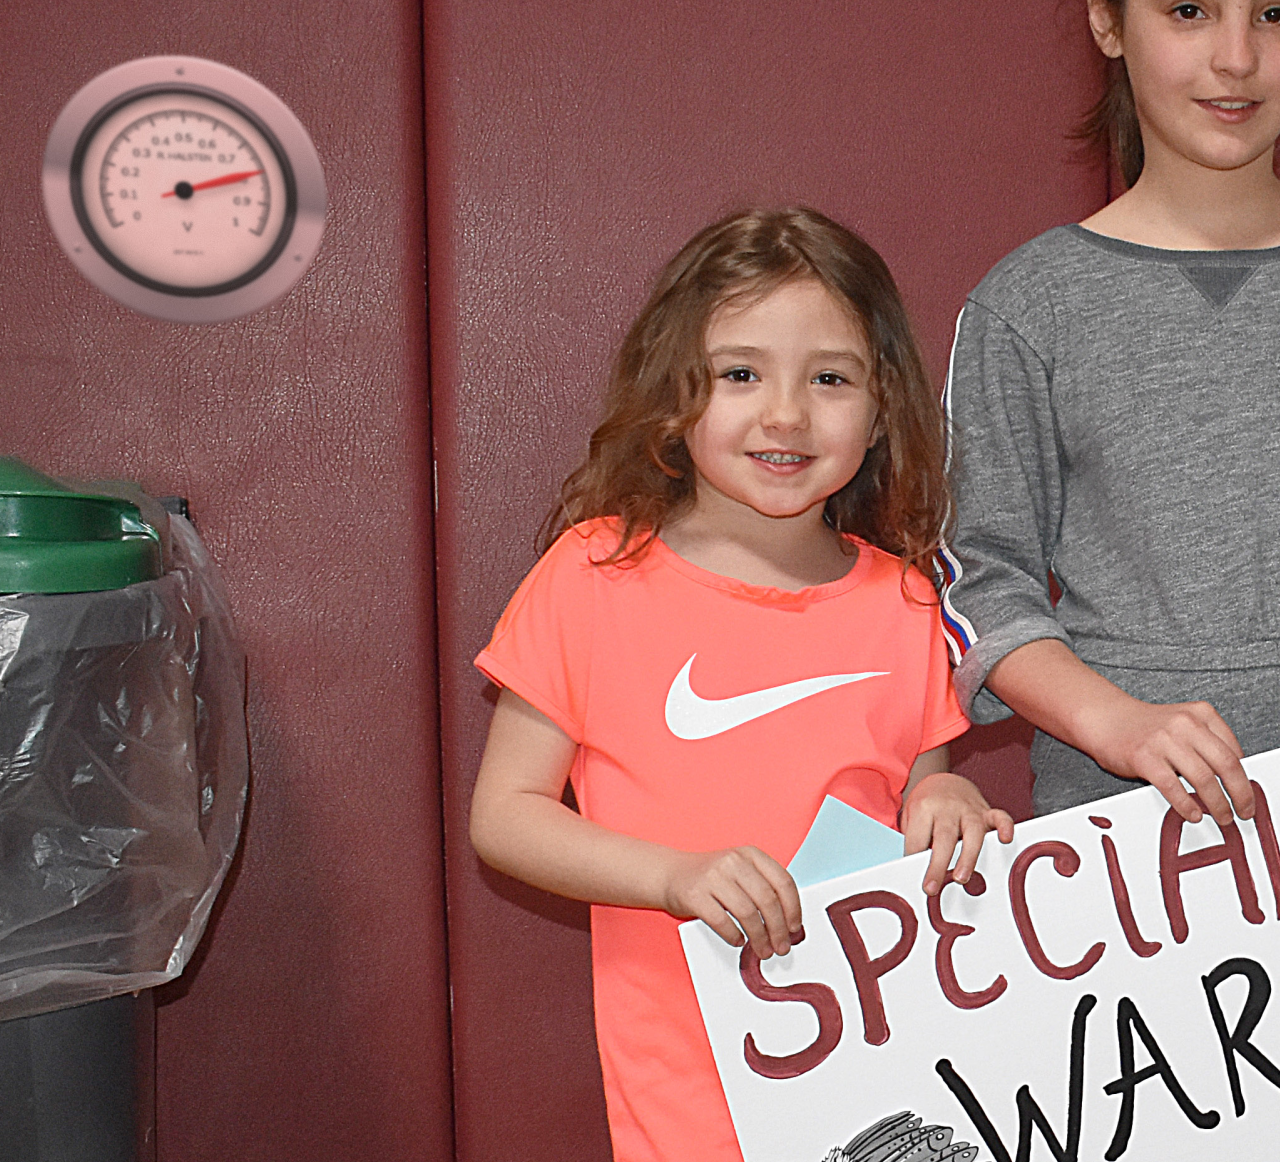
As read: {"value": 0.8, "unit": "V"}
